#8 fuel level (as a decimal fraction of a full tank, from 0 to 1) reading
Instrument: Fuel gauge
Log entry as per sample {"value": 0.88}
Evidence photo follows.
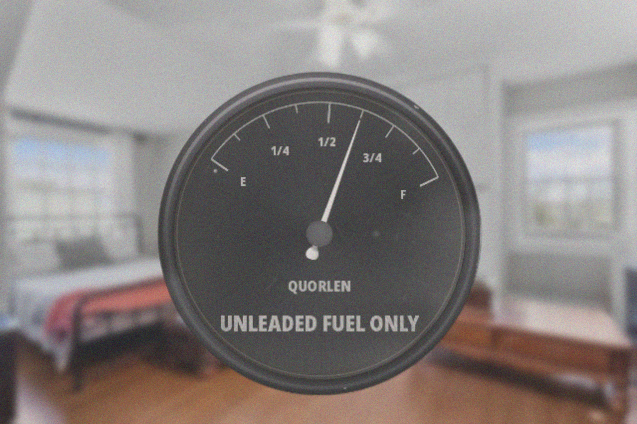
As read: {"value": 0.625}
